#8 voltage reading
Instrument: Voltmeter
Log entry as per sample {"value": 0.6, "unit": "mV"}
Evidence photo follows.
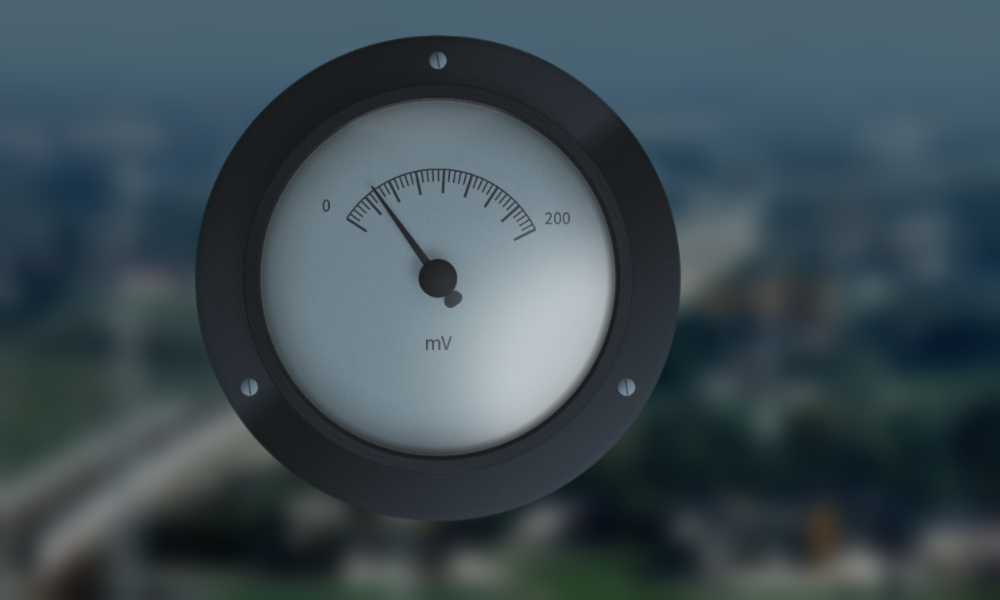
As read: {"value": 35, "unit": "mV"}
